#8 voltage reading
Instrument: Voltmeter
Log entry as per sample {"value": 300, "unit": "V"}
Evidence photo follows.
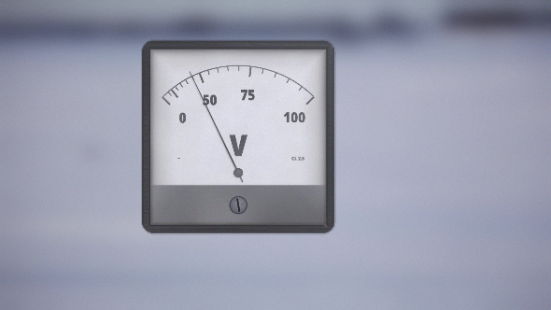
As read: {"value": 45, "unit": "V"}
